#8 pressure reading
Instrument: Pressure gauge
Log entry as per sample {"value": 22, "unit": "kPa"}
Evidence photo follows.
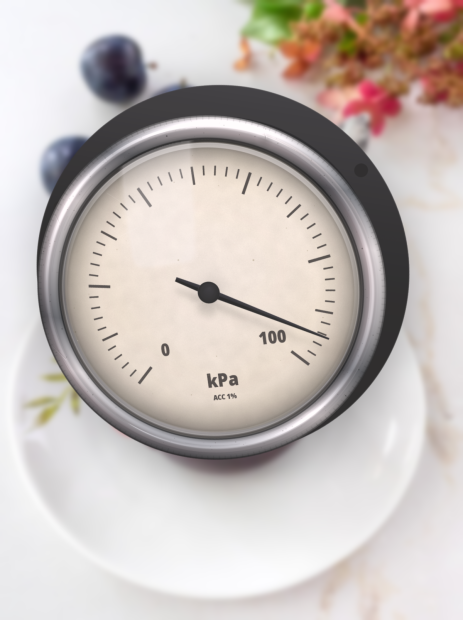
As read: {"value": 94, "unit": "kPa"}
